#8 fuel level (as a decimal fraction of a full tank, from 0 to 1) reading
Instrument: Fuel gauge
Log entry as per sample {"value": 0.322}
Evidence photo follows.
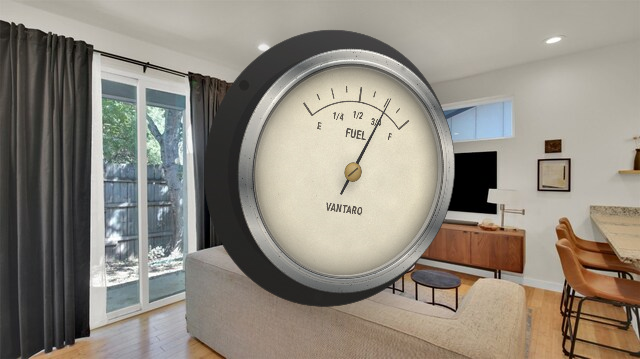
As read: {"value": 0.75}
